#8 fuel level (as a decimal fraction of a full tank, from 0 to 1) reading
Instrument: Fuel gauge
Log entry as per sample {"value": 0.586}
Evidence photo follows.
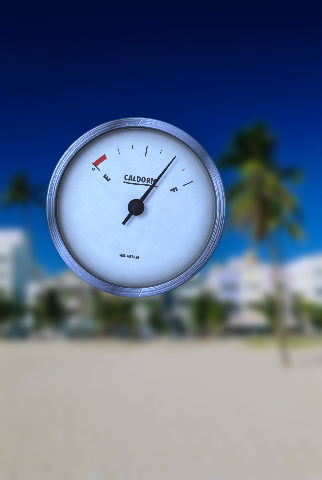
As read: {"value": 0.75}
